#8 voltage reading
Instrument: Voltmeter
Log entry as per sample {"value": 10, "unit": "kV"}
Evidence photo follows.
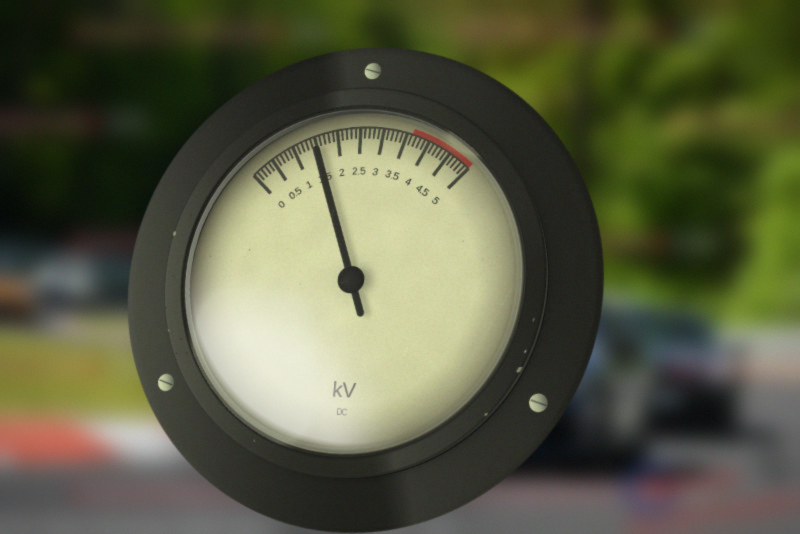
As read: {"value": 1.5, "unit": "kV"}
